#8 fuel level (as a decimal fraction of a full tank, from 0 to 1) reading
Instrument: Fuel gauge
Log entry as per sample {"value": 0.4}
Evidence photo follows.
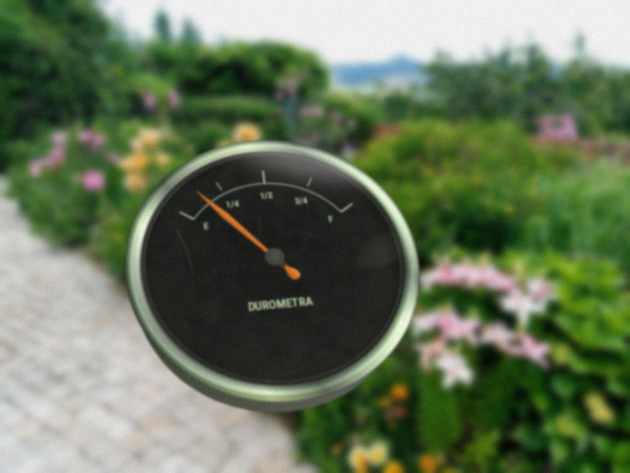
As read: {"value": 0.125}
